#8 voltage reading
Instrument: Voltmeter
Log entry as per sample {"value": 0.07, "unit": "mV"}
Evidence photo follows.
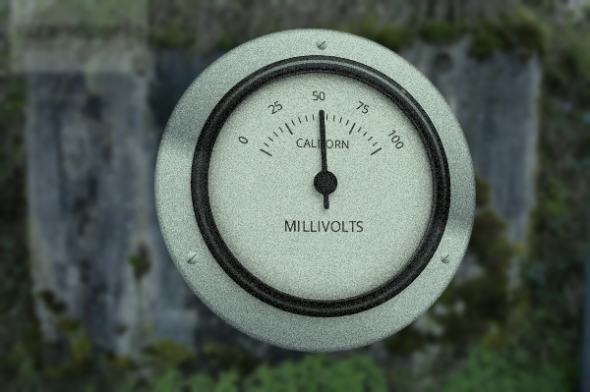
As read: {"value": 50, "unit": "mV"}
